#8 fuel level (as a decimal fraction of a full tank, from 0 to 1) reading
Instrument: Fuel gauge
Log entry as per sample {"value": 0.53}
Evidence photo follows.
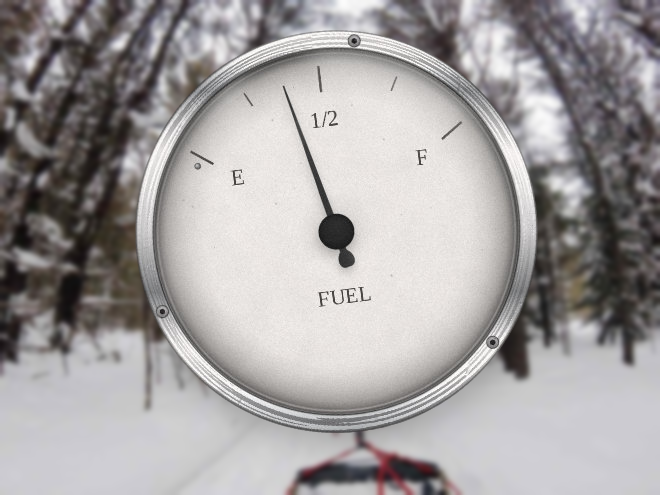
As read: {"value": 0.375}
